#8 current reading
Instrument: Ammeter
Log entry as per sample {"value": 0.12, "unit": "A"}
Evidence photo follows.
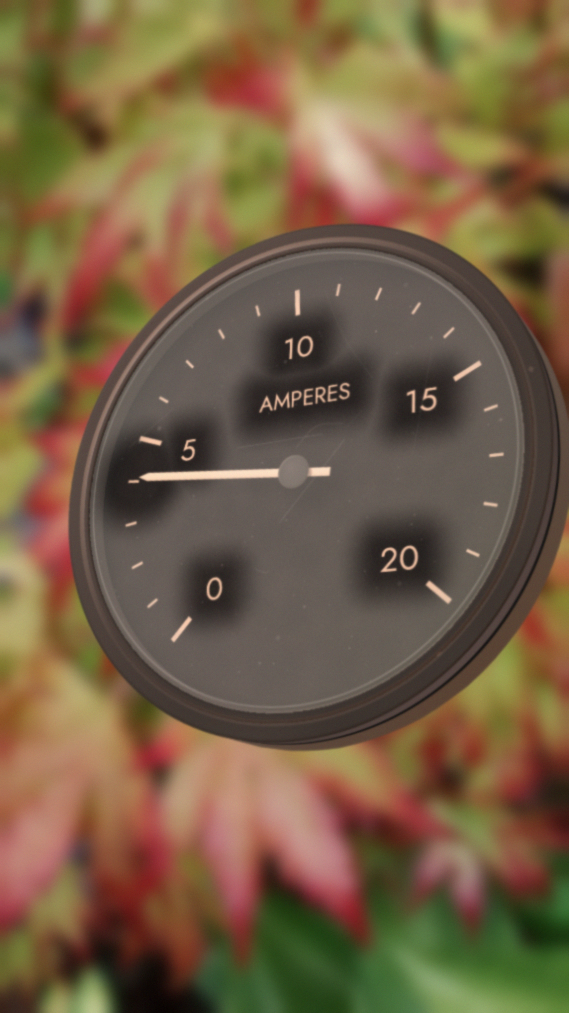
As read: {"value": 4, "unit": "A"}
